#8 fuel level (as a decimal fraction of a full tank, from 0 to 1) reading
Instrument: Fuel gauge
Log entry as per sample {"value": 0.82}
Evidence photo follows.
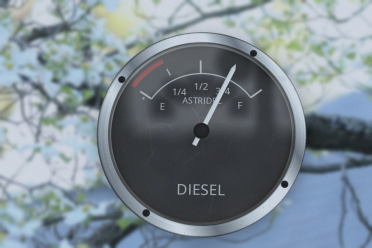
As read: {"value": 0.75}
